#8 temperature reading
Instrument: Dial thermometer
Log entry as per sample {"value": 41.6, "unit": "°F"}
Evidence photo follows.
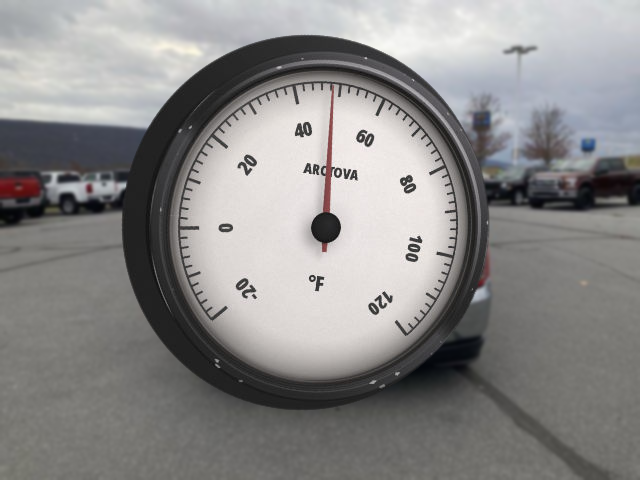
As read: {"value": 48, "unit": "°F"}
